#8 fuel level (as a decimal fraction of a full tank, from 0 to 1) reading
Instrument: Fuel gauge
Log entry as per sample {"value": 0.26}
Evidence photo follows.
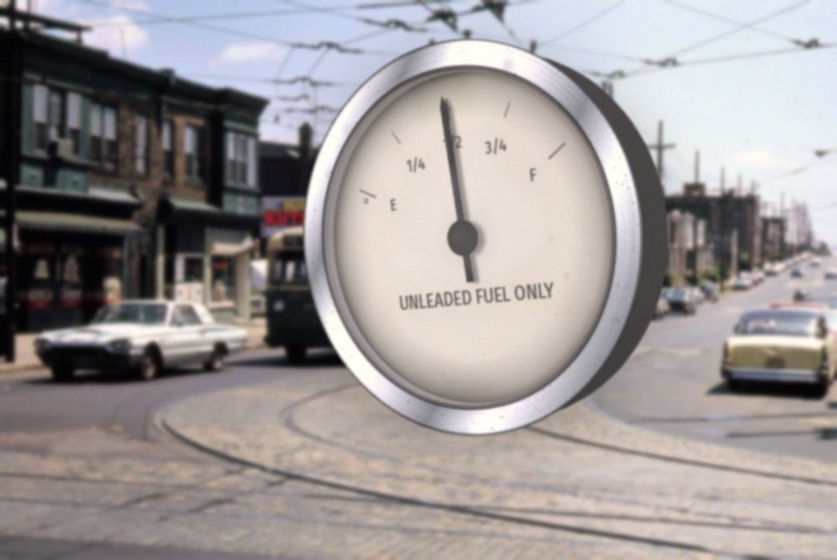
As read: {"value": 0.5}
